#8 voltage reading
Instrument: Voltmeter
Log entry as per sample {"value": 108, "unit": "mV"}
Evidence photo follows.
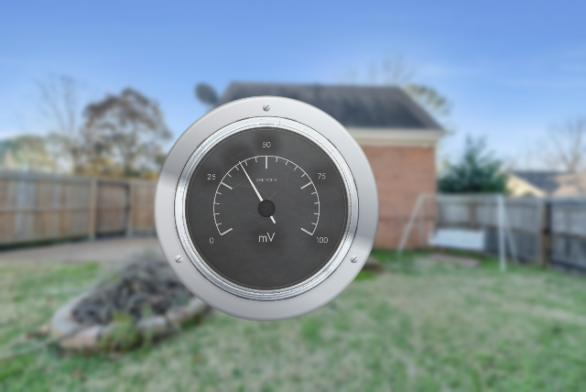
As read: {"value": 37.5, "unit": "mV"}
